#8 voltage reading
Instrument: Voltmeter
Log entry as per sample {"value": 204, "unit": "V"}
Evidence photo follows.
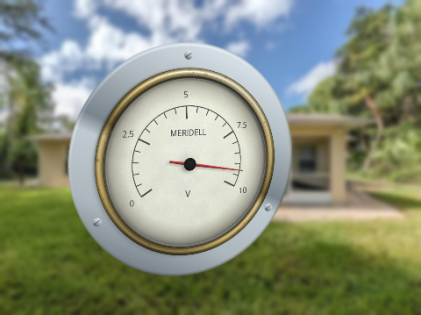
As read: {"value": 9.25, "unit": "V"}
